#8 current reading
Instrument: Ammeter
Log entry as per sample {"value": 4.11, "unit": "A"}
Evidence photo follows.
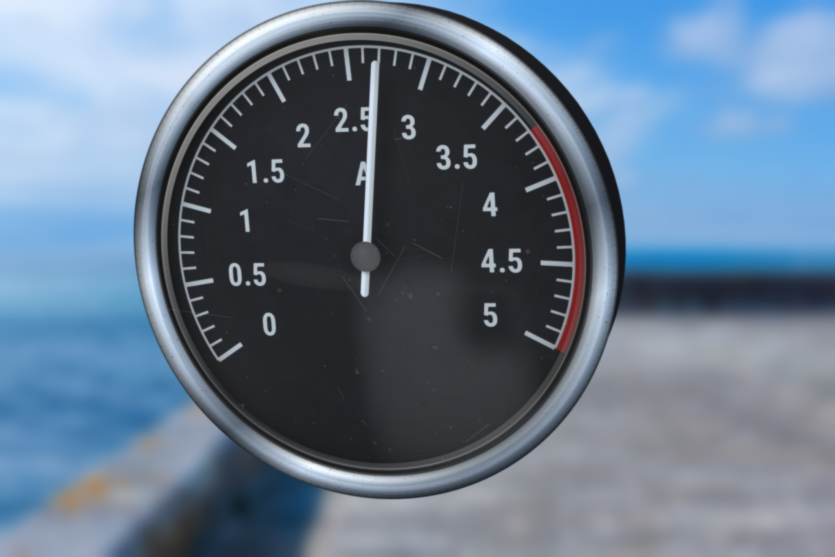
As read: {"value": 2.7, "unit": "A"}
